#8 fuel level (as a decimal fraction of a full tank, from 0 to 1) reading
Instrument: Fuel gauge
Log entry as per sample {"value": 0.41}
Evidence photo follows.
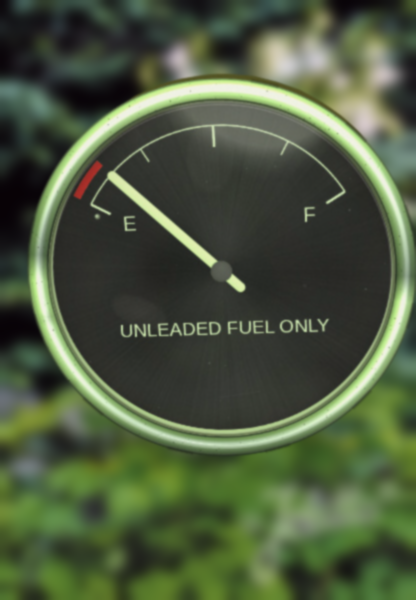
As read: {"value": 0.125}
